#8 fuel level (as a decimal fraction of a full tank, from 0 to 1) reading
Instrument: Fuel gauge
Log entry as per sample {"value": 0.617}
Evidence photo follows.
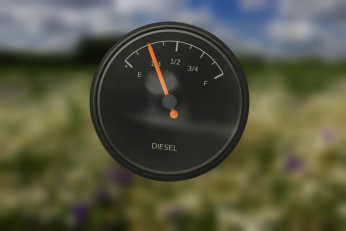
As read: {"value": 0.25}
